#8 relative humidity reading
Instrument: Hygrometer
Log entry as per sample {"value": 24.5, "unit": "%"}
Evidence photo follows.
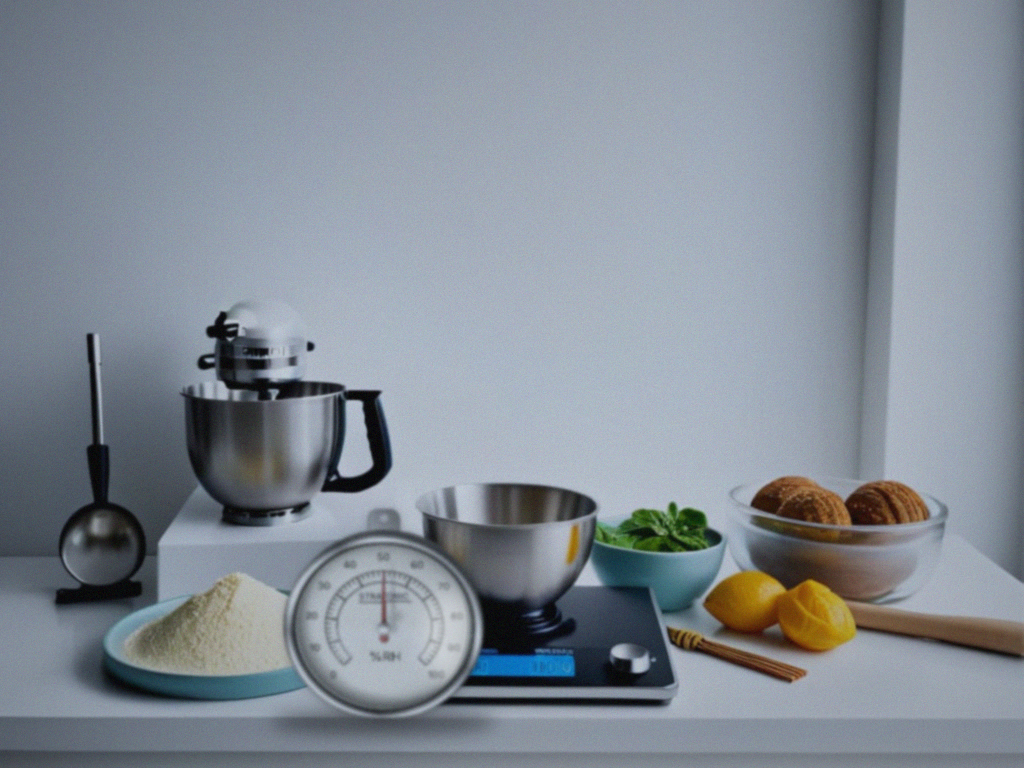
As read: {"value": 50, "unit": "%"}
